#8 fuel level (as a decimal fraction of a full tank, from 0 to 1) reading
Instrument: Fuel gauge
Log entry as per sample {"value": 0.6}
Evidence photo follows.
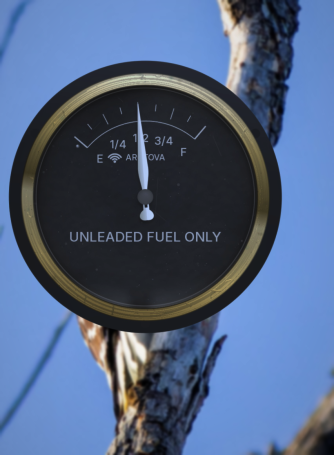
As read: {"value": 0.5}
